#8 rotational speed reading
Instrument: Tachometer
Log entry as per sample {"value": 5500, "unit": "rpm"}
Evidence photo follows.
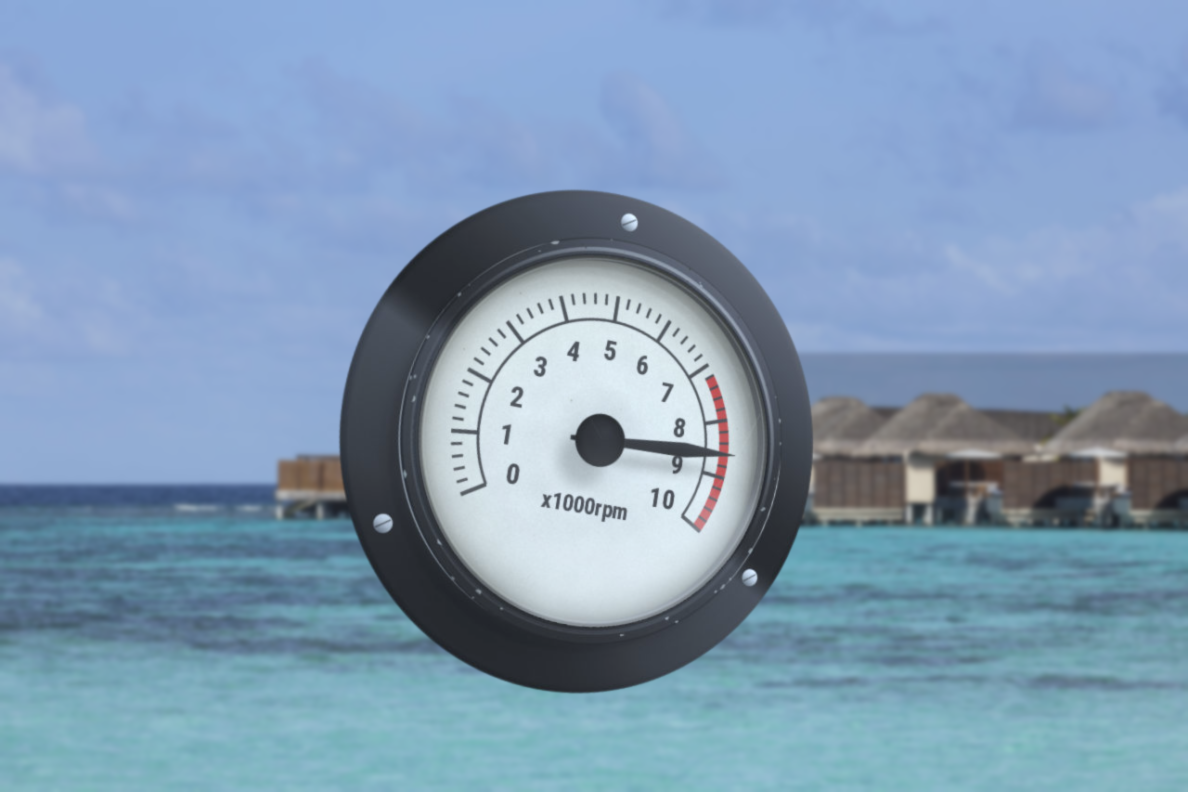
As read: {"value": 8600, "unit": "rpm"}
